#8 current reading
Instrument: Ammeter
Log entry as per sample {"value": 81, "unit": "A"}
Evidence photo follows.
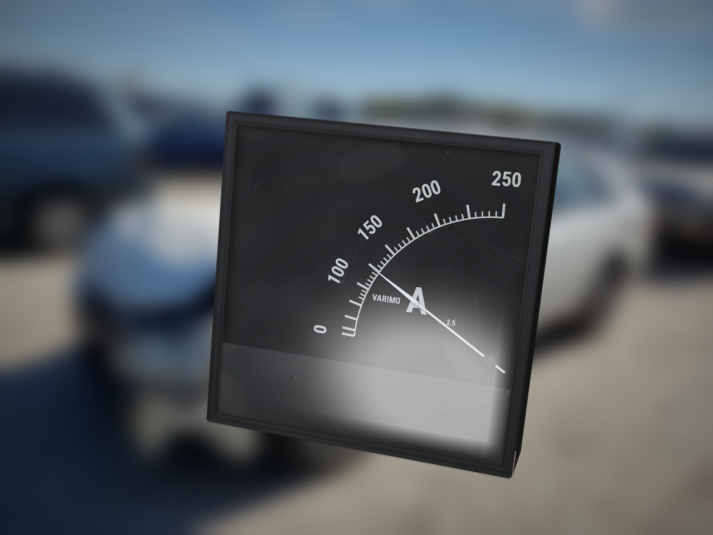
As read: {"value": 125, "unit": "A"}
